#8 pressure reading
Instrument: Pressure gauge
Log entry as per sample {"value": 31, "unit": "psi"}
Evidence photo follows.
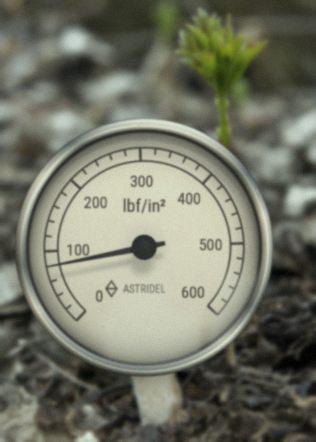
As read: {"value": 80, "unit": "psi"}
